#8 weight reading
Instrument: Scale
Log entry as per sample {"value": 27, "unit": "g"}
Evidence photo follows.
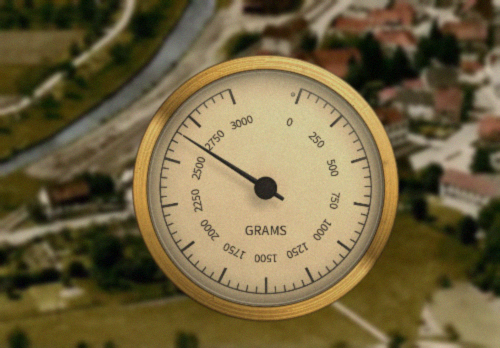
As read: {"value": 2650, "unit": "g"}
